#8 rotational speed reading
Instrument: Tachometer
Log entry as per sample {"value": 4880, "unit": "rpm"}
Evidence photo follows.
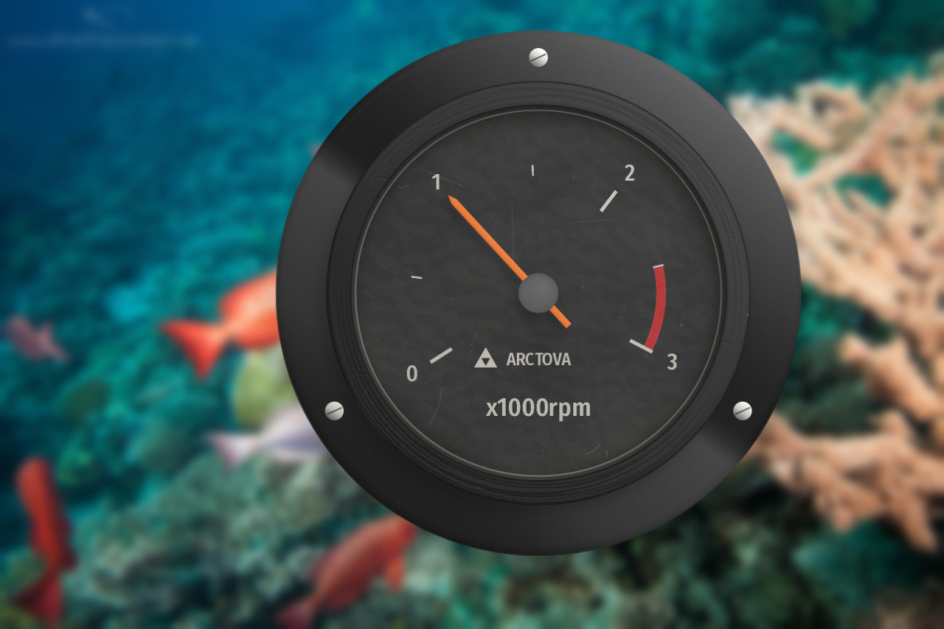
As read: {"value": 1000, "unit": "rpm"}
